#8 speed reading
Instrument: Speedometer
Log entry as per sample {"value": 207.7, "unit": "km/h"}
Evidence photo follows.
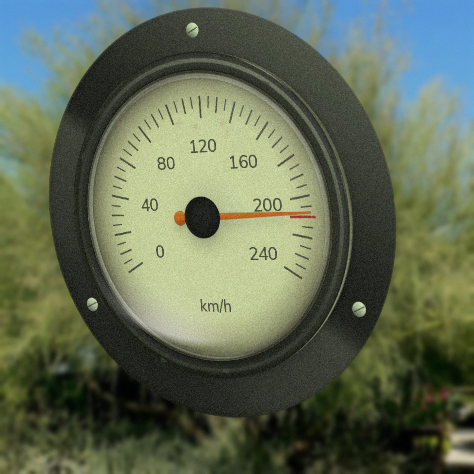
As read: {"value": 207.5, "unit": "km/h"}
